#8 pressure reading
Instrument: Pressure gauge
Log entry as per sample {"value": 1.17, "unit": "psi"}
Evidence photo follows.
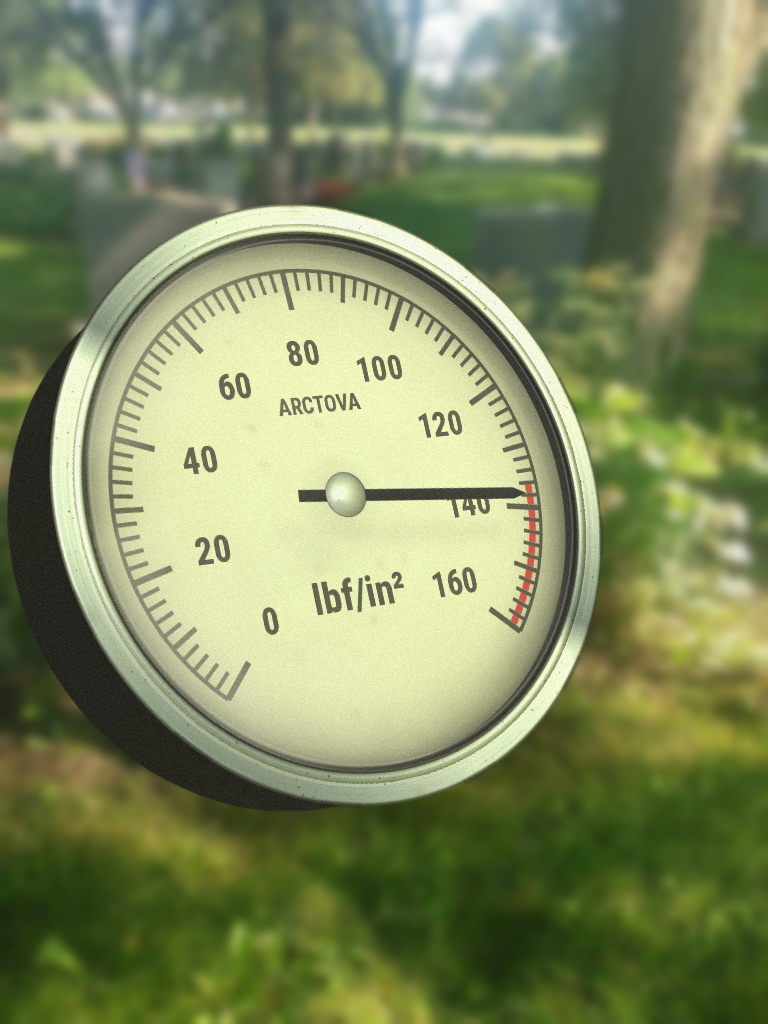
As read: {"value": 138, "unit": "psi"}
